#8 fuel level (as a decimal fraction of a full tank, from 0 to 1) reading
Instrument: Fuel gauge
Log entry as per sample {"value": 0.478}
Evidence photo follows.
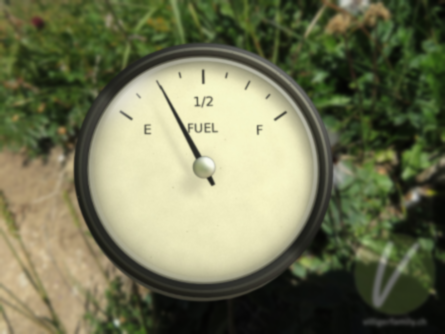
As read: {"value": 0.25}
